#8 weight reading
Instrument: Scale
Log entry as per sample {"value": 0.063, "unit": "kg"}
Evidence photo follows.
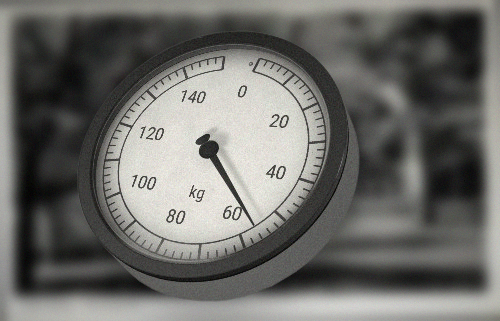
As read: {"value": 56, "unit": "kg"}
